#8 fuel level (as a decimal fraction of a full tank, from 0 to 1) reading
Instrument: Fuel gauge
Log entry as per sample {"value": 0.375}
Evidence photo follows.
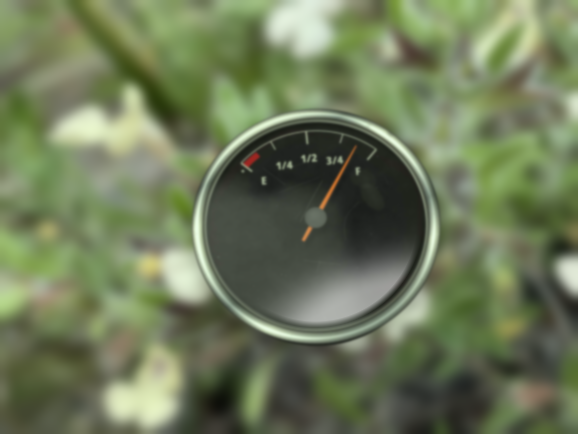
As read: {"value": 0.875}
